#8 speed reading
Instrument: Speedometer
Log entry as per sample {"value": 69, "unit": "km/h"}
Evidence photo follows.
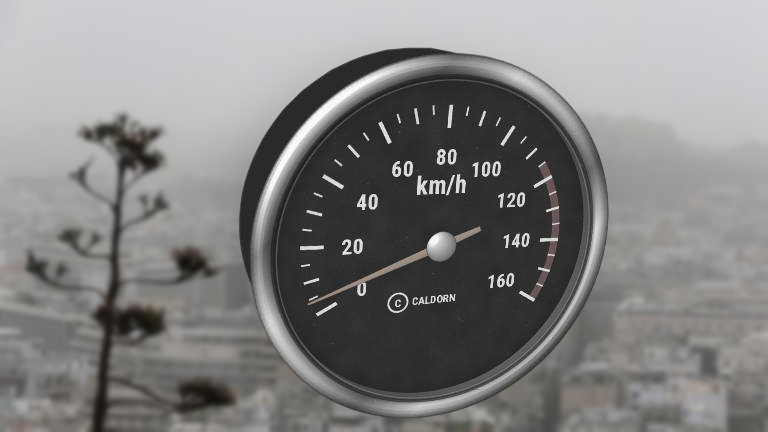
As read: {"value": 5, "unit": "km/h"}
